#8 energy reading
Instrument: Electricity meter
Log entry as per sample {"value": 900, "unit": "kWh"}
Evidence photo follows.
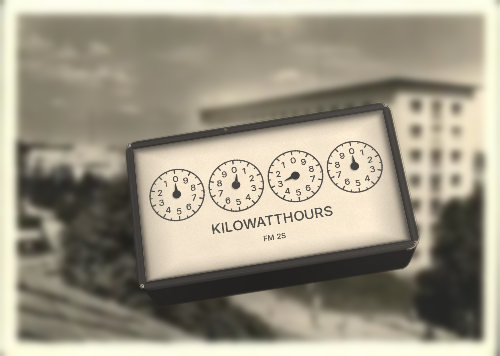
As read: {"value": 30, "unit": "kWh"}
